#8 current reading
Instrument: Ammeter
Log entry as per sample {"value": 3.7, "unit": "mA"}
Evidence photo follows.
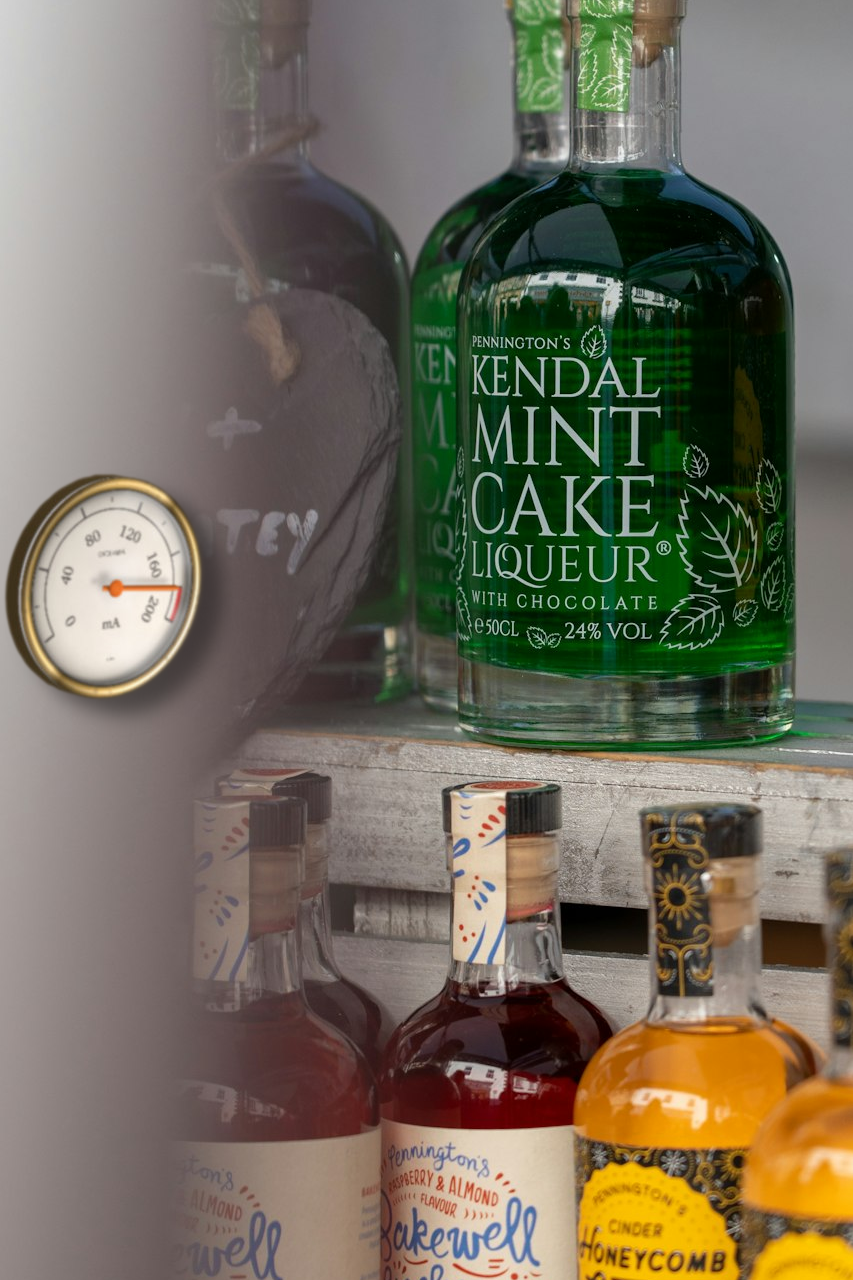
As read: {"value": 180, "unit": "mA"}
